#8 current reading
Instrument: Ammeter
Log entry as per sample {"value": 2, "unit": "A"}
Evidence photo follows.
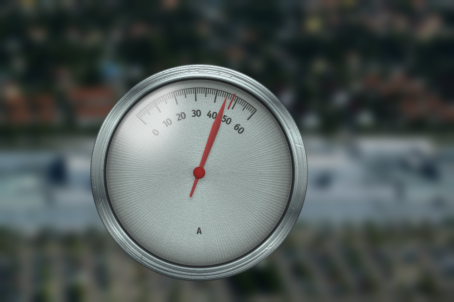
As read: {"value": 45, "unit": "A"}
